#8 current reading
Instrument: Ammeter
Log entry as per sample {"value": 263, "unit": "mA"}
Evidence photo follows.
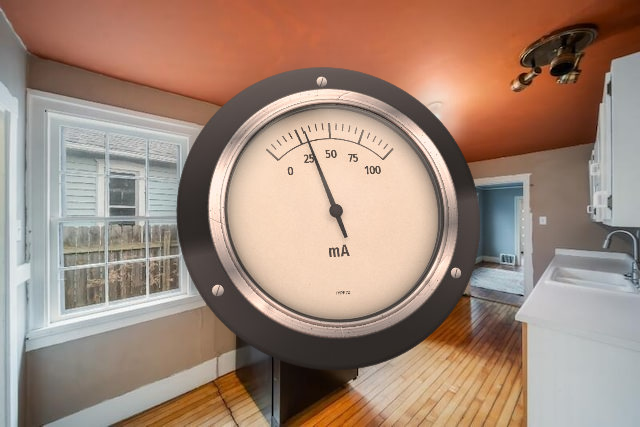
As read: {"value": 30, "unit": "mA"}
